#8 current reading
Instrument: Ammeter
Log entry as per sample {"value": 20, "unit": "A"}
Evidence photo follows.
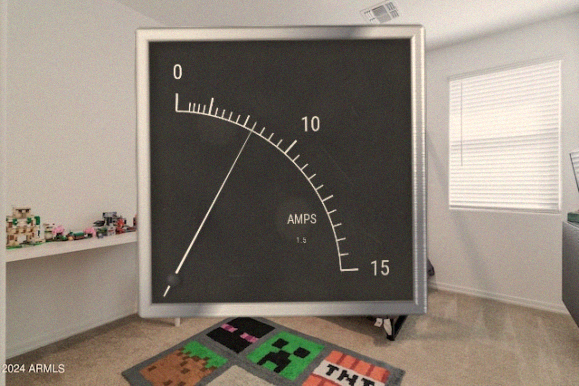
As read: {"value": 8, "unit": "A"}
